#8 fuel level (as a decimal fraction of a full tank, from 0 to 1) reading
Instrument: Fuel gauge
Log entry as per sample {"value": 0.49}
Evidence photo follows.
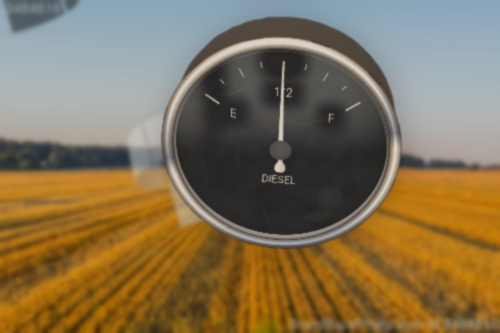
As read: {"value": 0.5}
